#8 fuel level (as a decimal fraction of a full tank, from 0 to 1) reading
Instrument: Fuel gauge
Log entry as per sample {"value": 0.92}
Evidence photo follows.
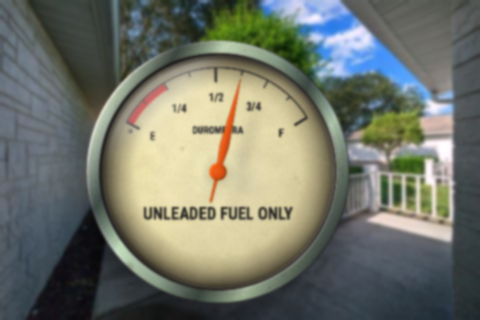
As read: {"value": 0.625}
